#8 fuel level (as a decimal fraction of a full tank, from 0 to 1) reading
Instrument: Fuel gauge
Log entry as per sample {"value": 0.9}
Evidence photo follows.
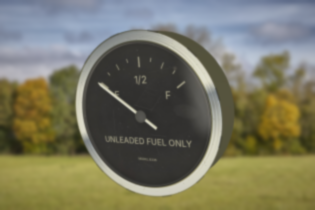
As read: {"value": 0}
